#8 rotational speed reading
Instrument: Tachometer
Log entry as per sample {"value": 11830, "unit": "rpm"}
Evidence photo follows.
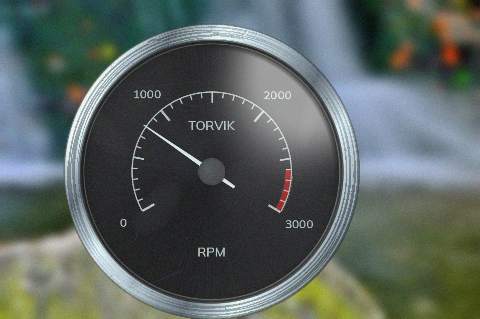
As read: {"value": 800, "unit": "rpm"}
